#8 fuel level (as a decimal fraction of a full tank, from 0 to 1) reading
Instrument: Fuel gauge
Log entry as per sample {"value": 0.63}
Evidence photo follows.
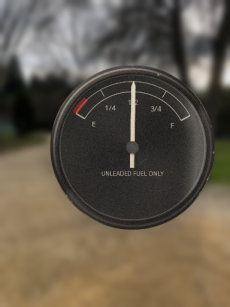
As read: {"value": 0.5}
